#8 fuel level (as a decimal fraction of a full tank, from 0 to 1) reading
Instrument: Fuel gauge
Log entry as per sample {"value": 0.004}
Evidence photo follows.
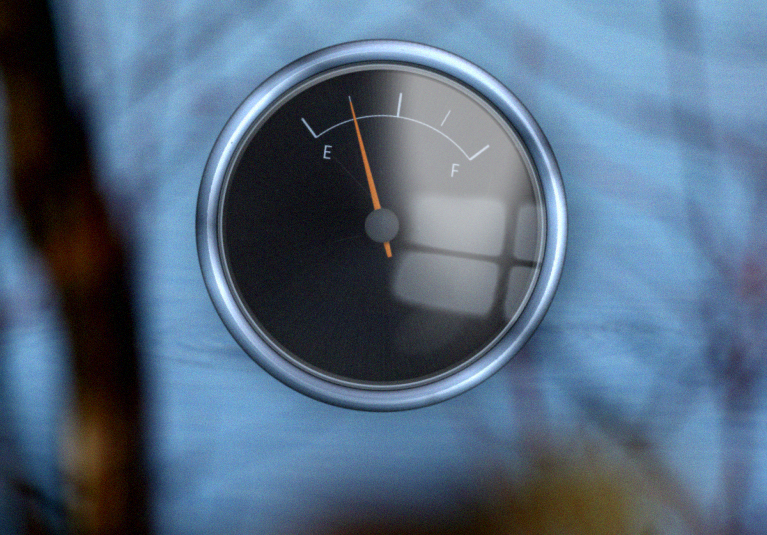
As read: {"value": 0.25}
